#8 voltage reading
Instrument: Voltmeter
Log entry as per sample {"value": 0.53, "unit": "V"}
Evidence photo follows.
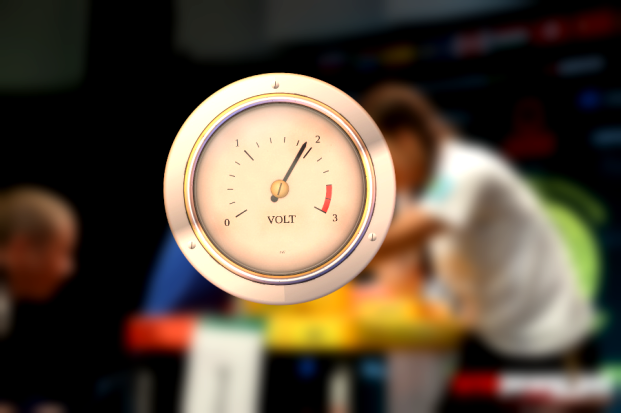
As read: {"value": 1.9, "unit": "V"}
